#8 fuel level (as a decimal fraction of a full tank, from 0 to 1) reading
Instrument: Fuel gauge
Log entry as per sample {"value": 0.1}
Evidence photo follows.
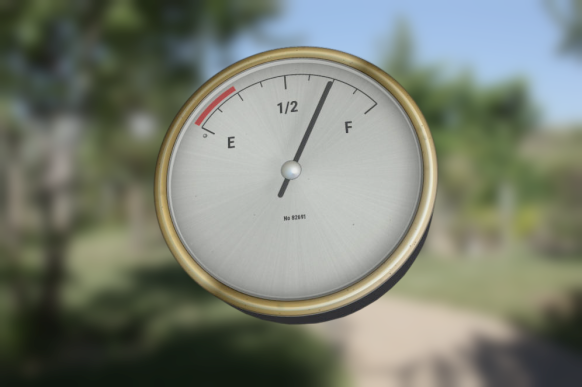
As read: {"value": 0.75}
